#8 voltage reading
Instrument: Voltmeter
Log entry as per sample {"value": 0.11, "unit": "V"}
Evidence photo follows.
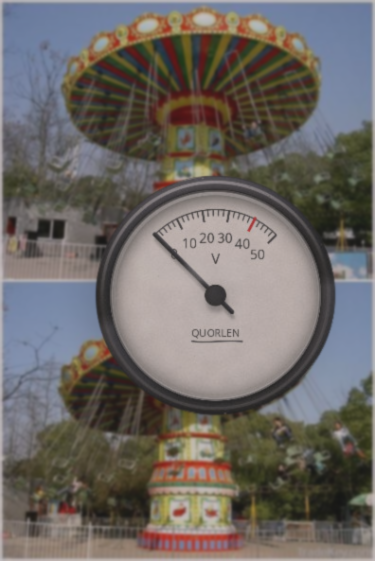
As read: {"value": 0, "unit": "V"}
